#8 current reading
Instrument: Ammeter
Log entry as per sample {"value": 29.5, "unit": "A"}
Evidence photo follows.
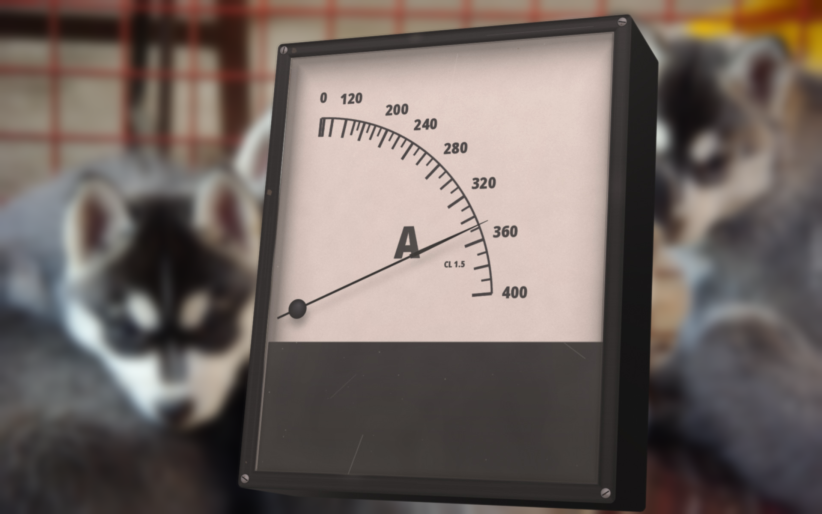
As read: {"value": 350, "unit": "A"}
